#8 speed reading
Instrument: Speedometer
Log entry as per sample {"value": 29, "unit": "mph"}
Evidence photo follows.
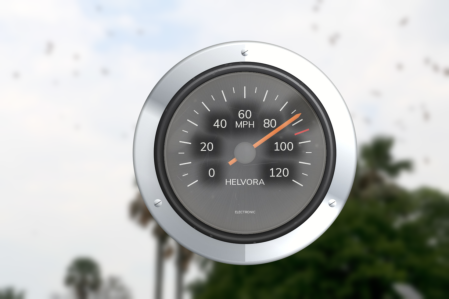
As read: {"value": 87.5, "unit": "mph"}
